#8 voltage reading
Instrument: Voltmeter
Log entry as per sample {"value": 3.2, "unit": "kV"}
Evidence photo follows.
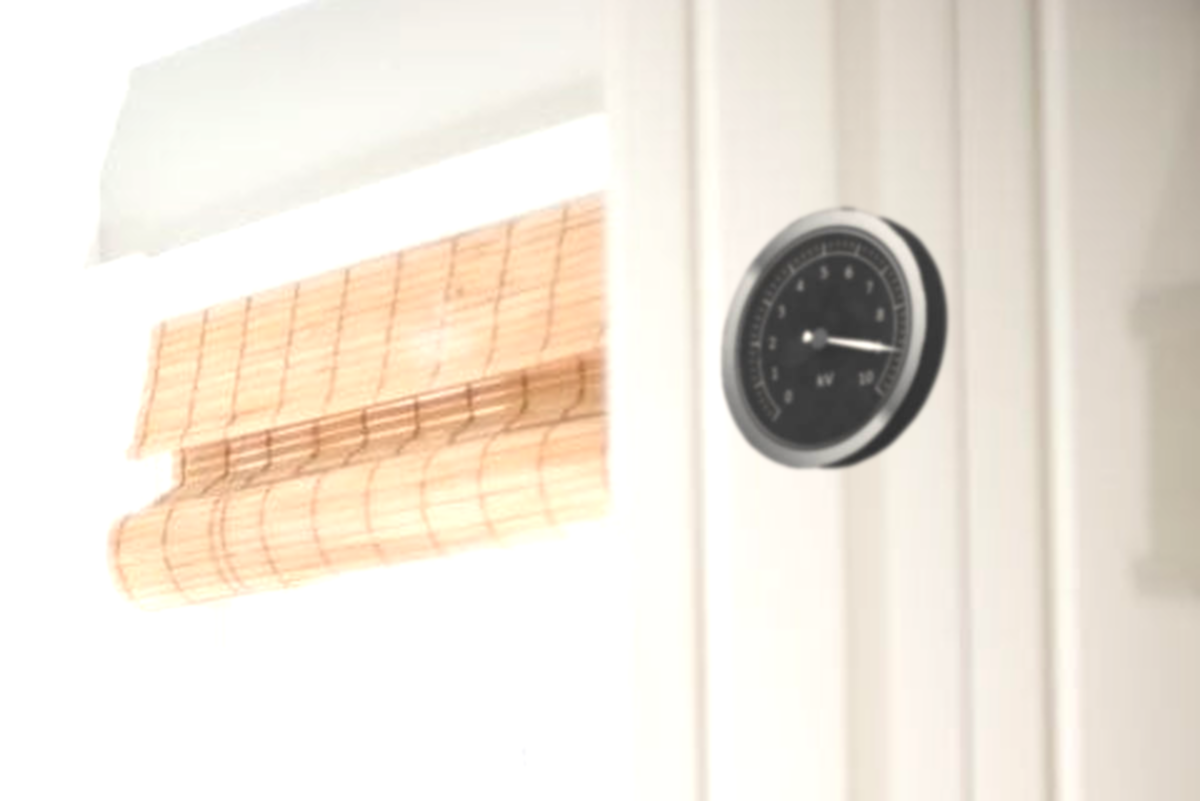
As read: {"value": 9, "unit": "kV"}
